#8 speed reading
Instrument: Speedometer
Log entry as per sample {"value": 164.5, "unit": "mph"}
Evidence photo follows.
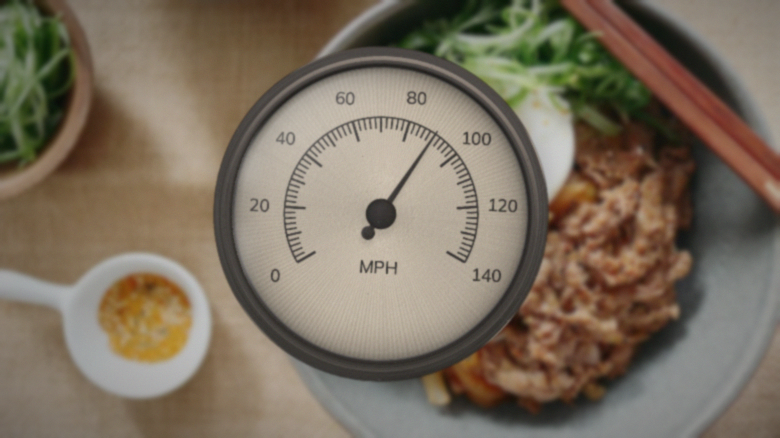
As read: {"value": 90, "unit": "mph"}
